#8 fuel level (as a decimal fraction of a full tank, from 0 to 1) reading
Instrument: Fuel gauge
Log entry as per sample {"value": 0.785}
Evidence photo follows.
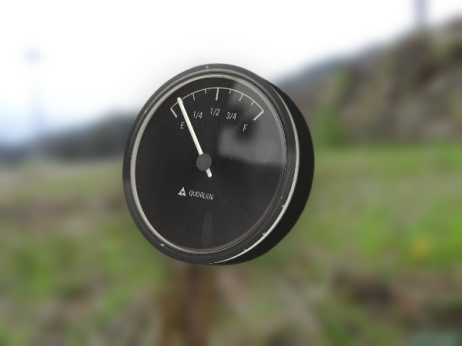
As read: {"value": 0.125}
